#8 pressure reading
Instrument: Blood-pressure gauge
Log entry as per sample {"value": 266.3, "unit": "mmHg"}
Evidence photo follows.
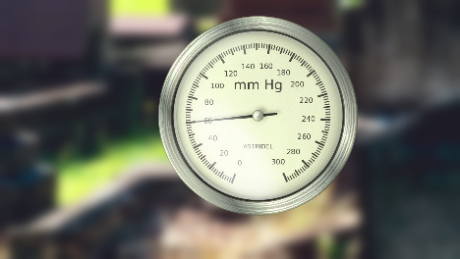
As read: {"value": 60, "unit": "mmHg"}
